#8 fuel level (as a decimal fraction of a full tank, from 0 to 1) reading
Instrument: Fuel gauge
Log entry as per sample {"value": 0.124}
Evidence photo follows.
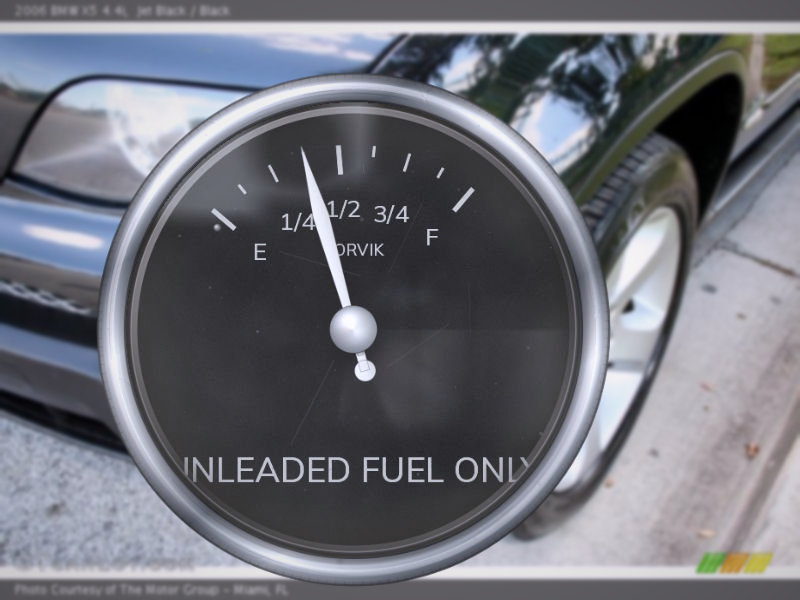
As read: {"value": 0.375}
